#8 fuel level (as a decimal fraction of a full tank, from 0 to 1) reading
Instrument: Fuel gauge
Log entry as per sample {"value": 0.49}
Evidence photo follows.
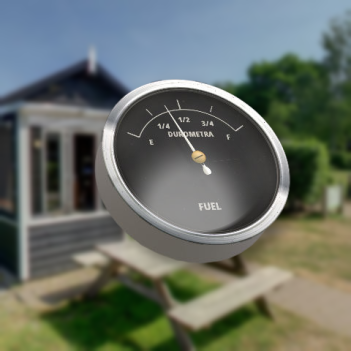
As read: {"value": 0.375}
